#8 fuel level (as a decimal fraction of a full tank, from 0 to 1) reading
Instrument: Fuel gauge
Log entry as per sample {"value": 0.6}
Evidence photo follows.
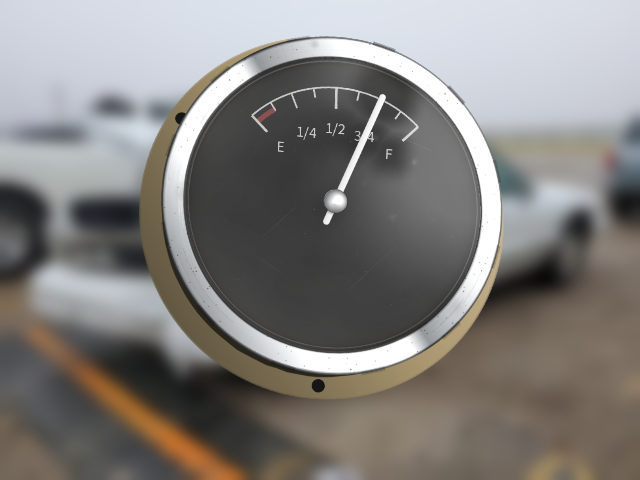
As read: {"value": 0.75}
